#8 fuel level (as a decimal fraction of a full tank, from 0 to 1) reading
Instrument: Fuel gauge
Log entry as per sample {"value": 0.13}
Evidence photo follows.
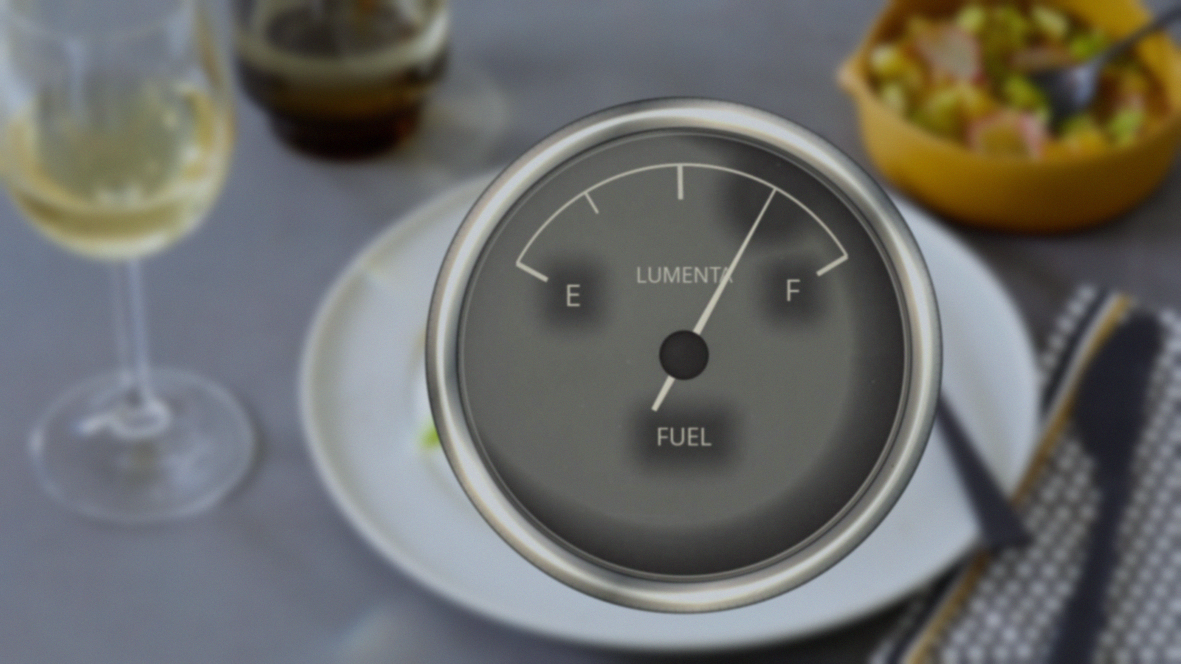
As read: {"value": 0.75}
